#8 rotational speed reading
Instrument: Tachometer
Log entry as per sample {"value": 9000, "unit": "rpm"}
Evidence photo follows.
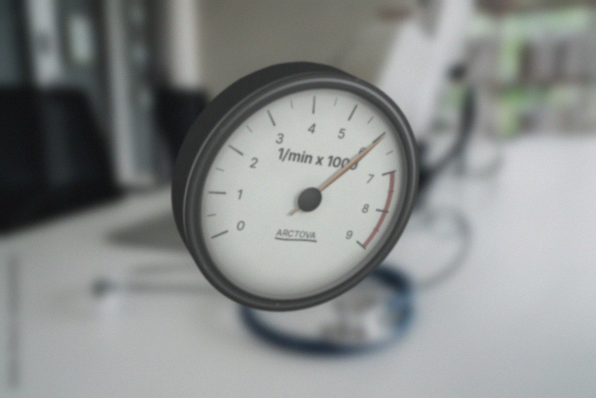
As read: {"value": 6000, "unit": "rpm"}
